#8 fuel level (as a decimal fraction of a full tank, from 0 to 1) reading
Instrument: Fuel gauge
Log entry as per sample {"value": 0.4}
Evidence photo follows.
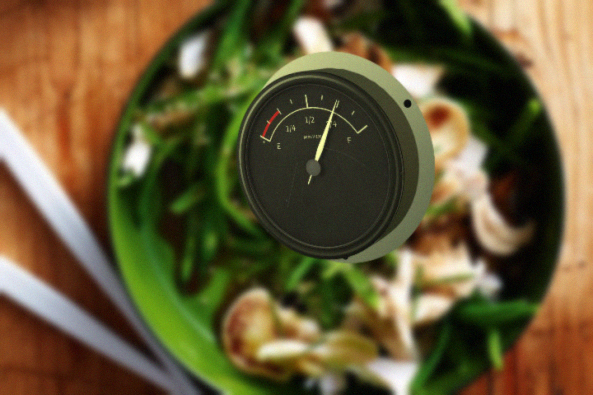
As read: {"value": 0.75}
